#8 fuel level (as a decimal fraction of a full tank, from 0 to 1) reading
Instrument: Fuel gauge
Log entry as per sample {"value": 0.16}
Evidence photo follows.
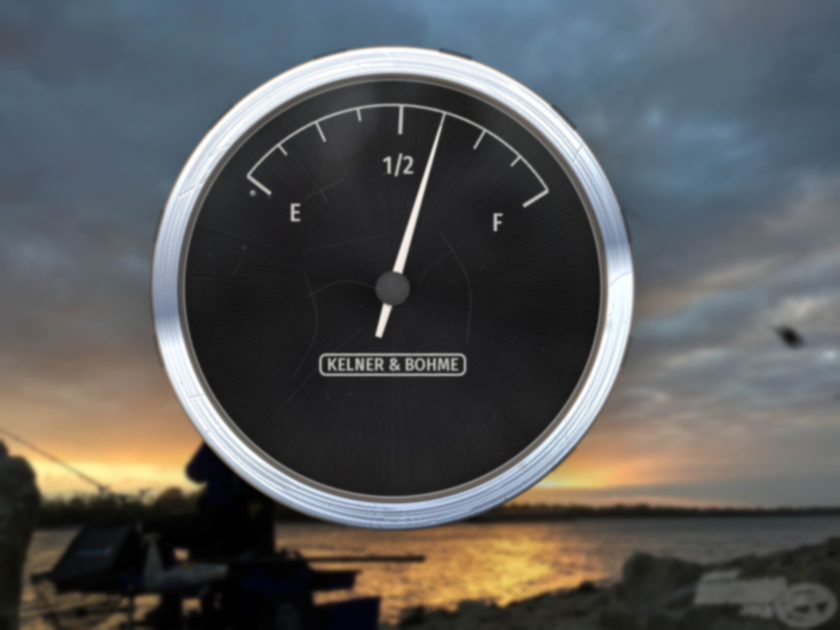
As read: {"value": 0.625}
